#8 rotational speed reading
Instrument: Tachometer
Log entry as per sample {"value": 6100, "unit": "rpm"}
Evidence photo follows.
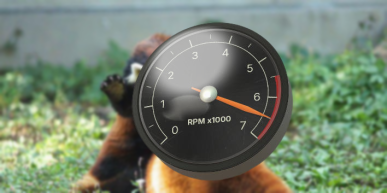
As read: {"value": 6500, "unit": "rpm"}
